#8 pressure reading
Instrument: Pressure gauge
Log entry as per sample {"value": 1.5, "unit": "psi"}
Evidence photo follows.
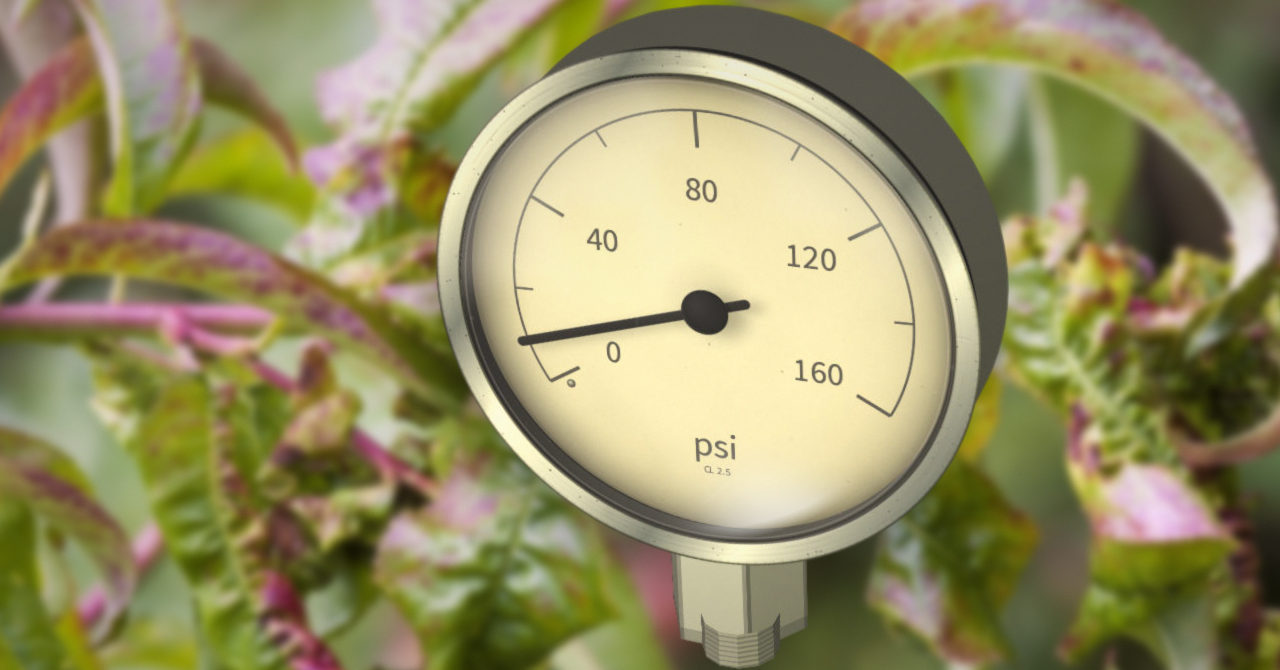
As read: {"value": 10, "unit": "psi"}
